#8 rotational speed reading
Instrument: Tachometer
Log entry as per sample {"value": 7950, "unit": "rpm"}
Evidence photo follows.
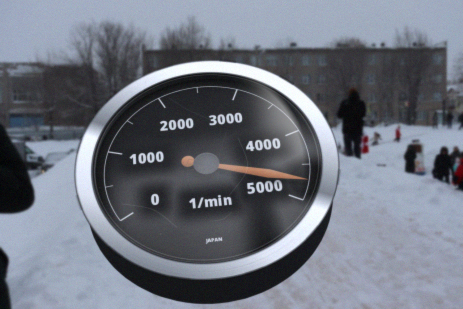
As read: {"value": 4750, "unit": "rpm"}
